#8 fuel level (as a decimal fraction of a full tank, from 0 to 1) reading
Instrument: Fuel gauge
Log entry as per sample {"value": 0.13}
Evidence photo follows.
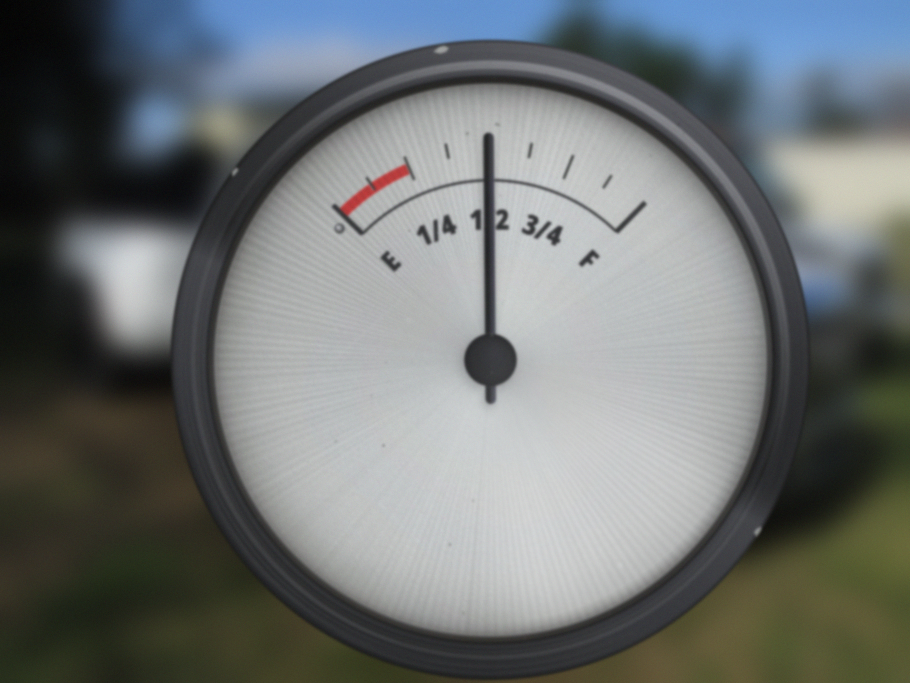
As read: {"value": 0.5}
